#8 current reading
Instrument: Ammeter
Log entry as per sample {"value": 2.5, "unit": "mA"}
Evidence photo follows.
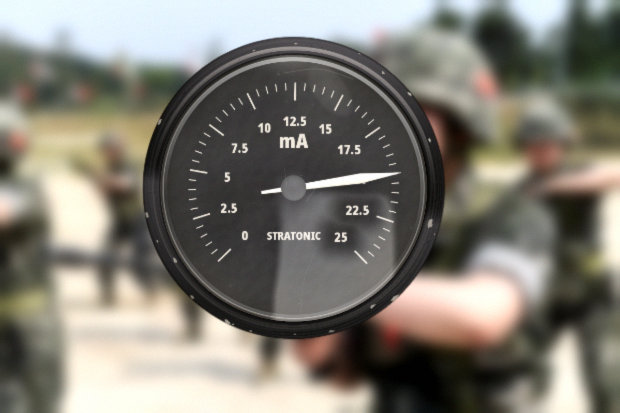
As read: {"value": 20, "unit": "mA"}
